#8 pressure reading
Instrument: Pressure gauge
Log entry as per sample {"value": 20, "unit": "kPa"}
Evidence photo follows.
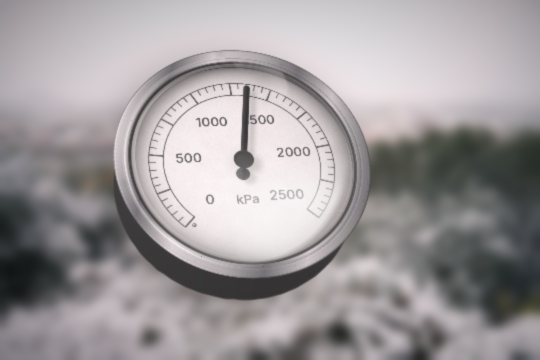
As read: {"value": 1350, "unit": "kPa"}
